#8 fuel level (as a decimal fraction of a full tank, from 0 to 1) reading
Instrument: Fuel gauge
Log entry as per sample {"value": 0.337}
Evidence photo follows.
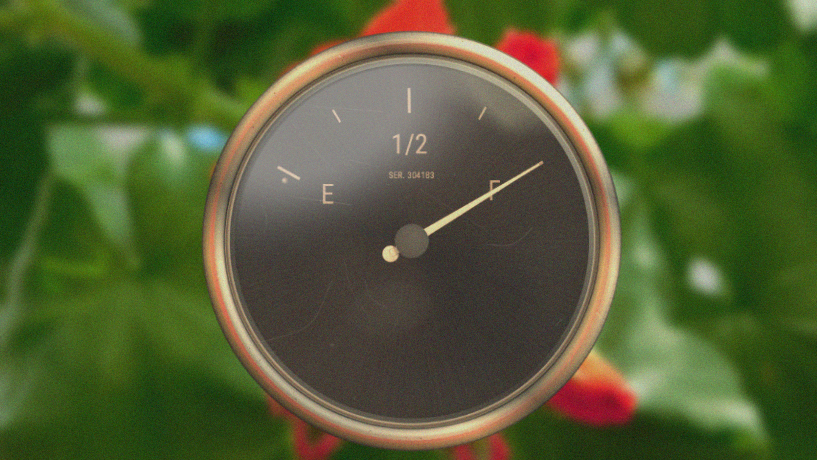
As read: {"value": 1}
